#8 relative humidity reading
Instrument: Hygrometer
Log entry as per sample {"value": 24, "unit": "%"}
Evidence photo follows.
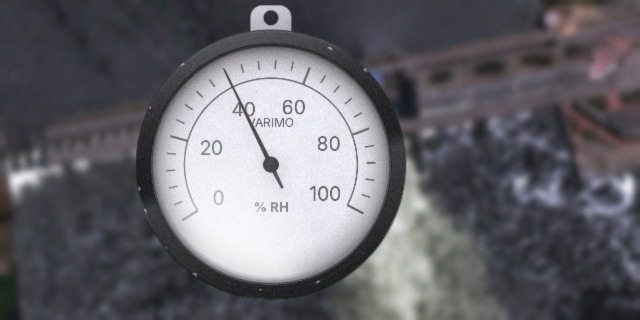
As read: {"value": 40, "unit": "%"}
